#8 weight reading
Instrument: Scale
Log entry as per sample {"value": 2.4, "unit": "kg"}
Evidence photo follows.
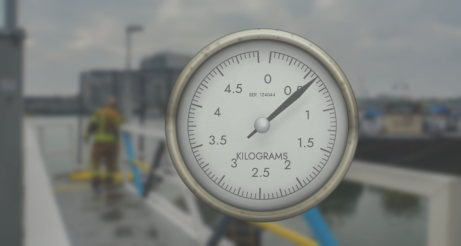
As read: {"value": 0.6, "unit": "kg"}
